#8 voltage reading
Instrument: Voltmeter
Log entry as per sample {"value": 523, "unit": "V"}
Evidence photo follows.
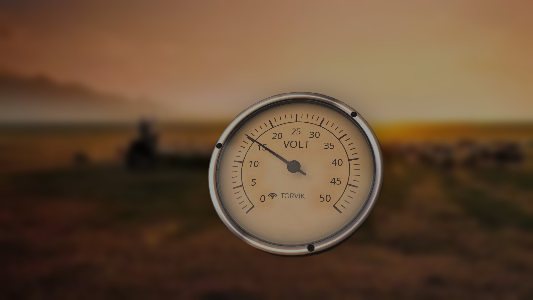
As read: {"value": 15, "unit": "V"}
